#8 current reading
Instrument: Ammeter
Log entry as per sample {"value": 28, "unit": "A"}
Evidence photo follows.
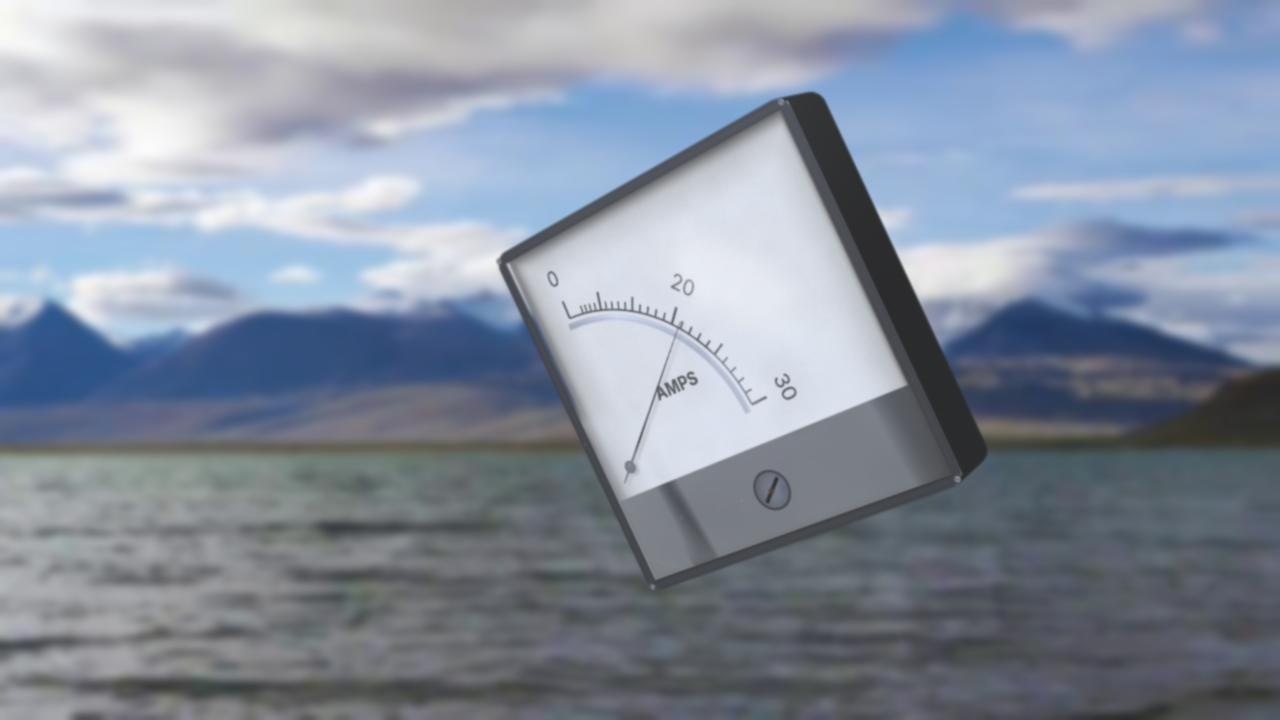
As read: {"value": 21, "unit": "A"}
